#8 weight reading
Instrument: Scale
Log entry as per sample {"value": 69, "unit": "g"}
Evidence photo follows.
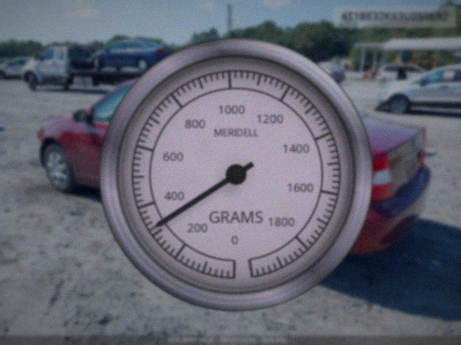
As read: {"value": 320, "unit": "g"}
